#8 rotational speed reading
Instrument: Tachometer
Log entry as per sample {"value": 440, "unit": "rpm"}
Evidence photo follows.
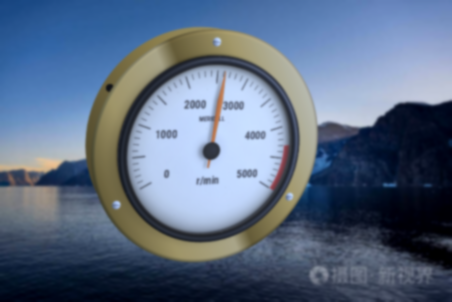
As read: {"value": 2600, "unit": "rpm"}
